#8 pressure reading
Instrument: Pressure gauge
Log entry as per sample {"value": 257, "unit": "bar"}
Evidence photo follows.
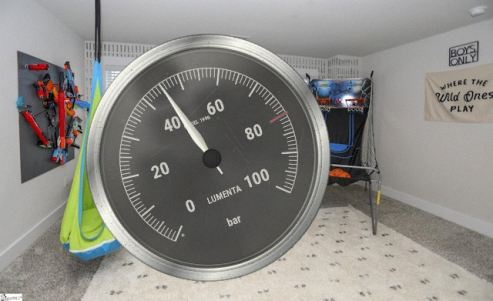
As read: {"value": 45, "unit": "bar"}
